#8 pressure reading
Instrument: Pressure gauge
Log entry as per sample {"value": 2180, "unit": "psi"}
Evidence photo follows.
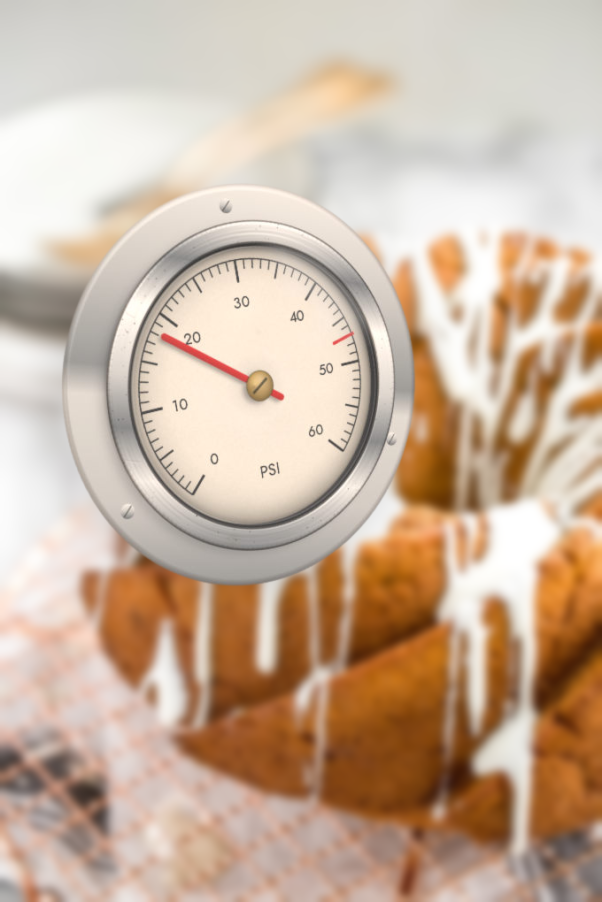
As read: {"value": 18, "unit": "psi"}
